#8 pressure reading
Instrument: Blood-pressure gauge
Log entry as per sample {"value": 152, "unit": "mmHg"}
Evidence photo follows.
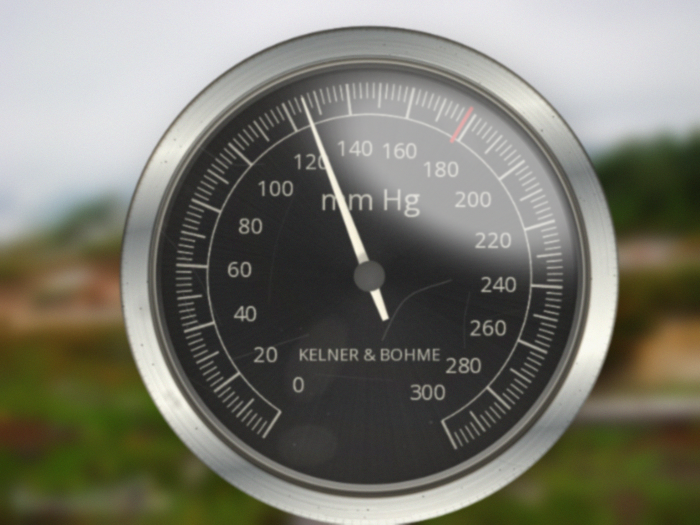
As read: {"value": 126, "unit": "mmHg"}
